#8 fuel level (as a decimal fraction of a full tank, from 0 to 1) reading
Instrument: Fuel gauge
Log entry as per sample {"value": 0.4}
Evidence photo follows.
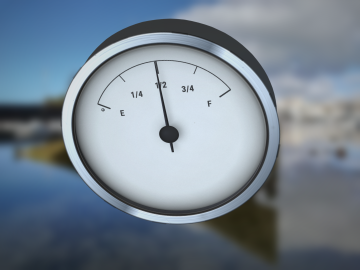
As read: {"value": 0.5}
